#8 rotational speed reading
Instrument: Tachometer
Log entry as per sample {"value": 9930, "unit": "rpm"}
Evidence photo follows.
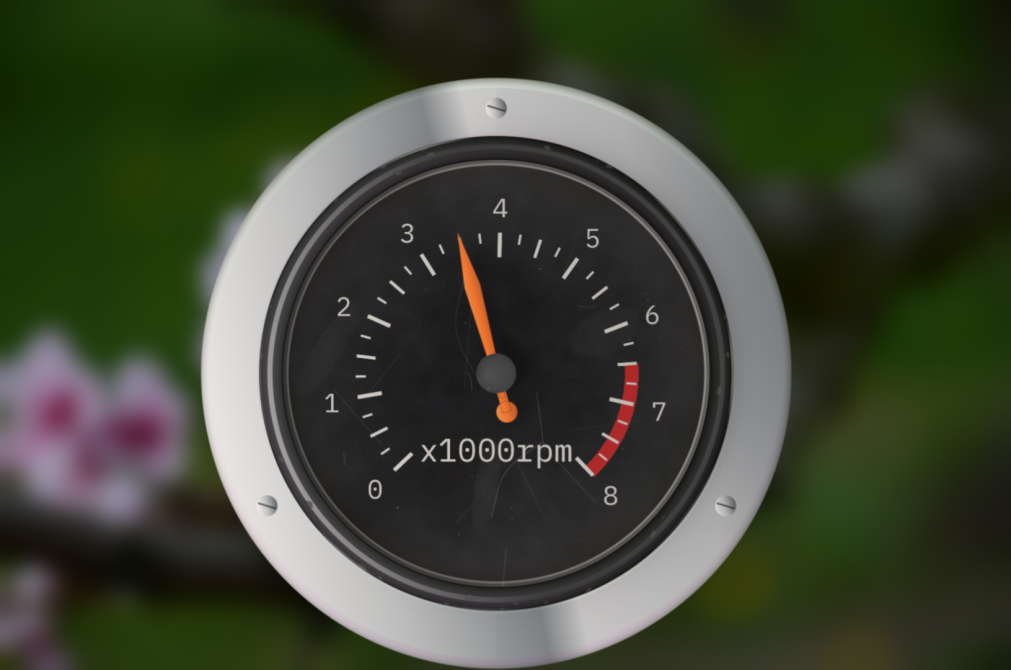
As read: {"value": 3500, "unit": "rpm"}
